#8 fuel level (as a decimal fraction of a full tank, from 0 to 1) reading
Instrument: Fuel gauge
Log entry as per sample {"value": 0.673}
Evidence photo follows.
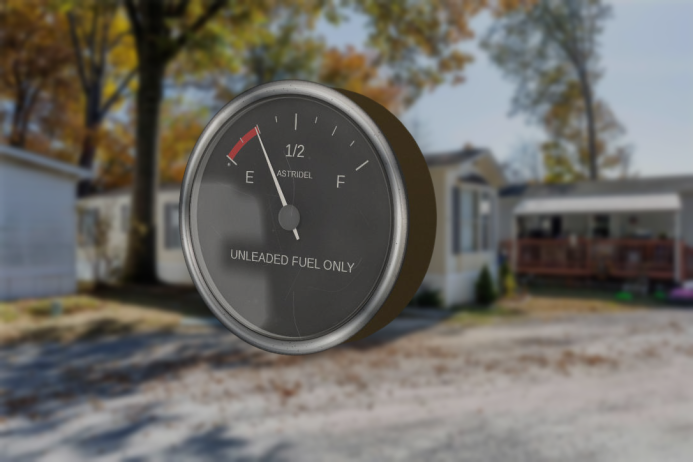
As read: {"value": 0.25}
